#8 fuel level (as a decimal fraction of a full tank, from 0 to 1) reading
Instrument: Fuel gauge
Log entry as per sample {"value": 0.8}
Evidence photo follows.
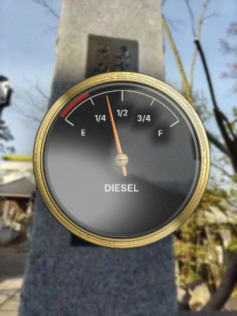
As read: {"value": 0.375}
